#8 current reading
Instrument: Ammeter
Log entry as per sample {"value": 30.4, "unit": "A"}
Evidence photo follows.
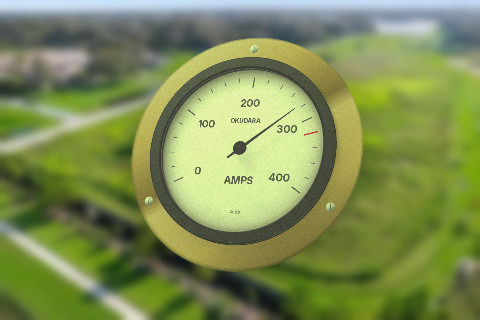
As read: {"value": 280, "unit": "A"}
